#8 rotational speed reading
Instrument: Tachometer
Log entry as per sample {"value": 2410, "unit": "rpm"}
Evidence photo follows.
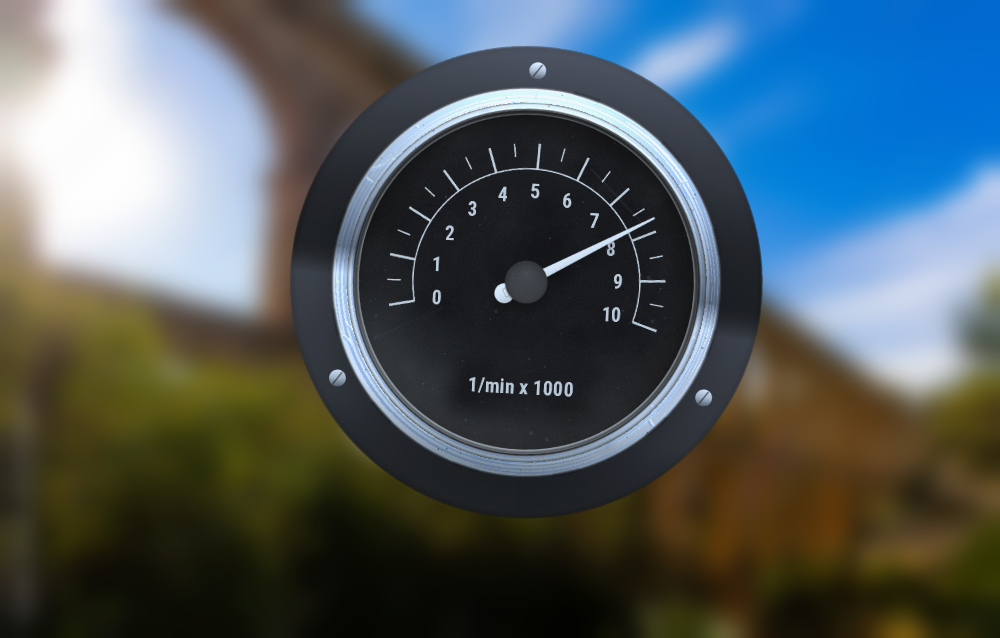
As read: {"value": 7750, "unit": "rpm"}
